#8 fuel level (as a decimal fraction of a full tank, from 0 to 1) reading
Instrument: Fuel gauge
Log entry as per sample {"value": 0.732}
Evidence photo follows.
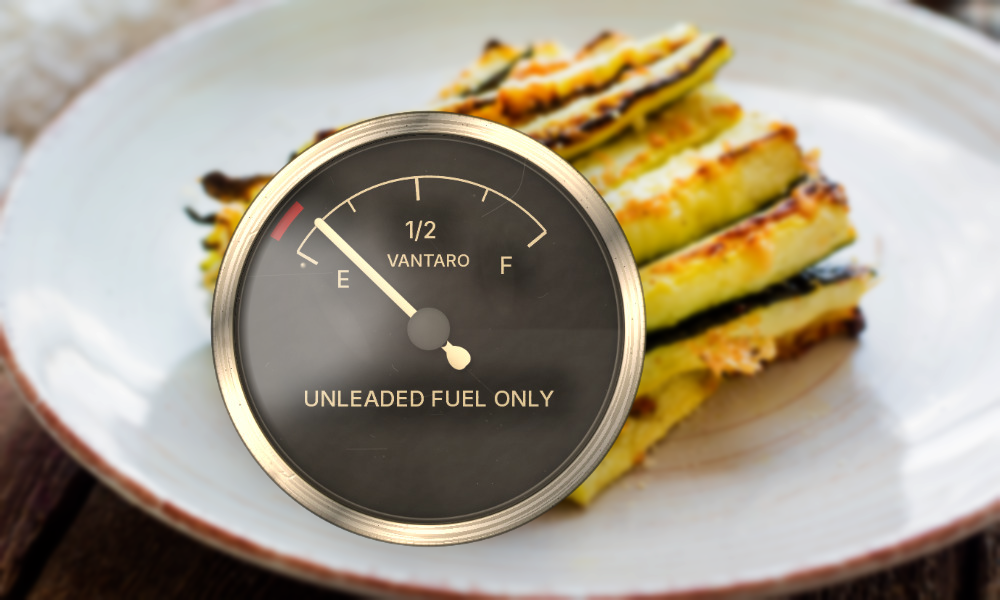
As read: {"value": 0.125}
